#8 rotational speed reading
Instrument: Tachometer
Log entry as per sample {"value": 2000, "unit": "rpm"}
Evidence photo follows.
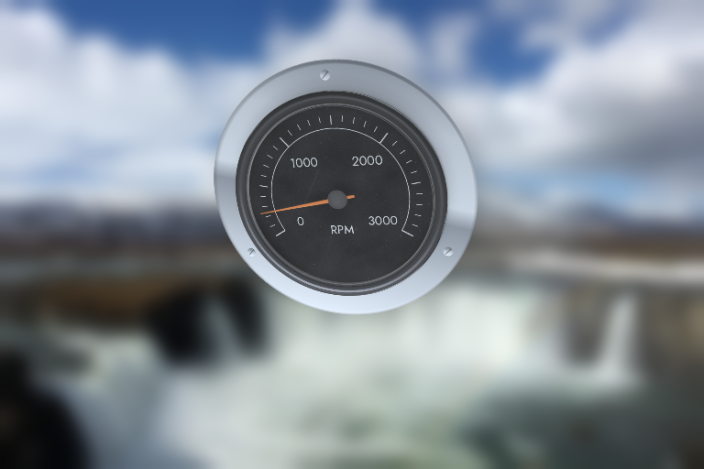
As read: {"value": 250, "unit": "rpm"}
